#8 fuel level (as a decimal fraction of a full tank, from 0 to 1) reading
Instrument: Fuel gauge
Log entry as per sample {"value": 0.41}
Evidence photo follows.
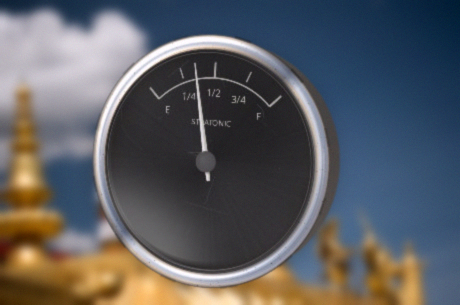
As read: {"value": 0.375}
